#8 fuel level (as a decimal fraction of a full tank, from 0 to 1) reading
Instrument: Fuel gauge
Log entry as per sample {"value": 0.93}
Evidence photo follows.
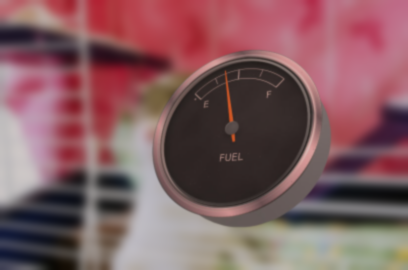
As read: {"value": 0.375}
